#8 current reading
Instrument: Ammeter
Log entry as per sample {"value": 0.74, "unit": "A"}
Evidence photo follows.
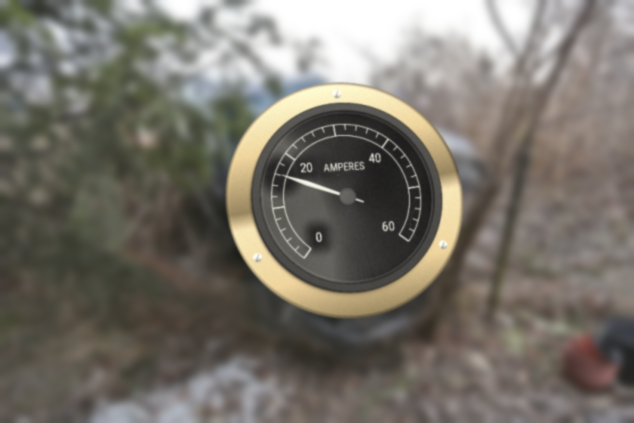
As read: {"value": 16, "unit": "A"}
